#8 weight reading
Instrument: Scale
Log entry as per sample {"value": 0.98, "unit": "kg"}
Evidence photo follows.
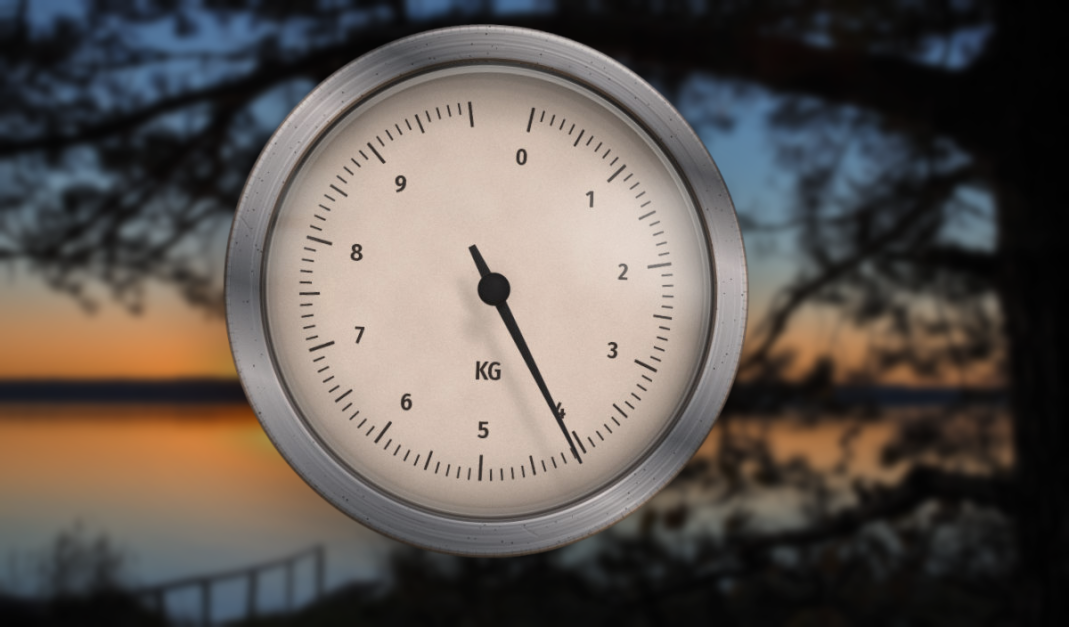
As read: {"value": 4.1, "unit": "kg"}
